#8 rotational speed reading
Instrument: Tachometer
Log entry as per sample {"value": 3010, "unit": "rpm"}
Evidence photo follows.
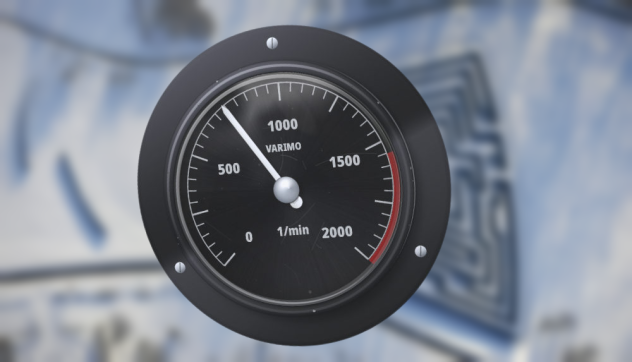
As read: {"value": 750, "unit": "rpm"}
